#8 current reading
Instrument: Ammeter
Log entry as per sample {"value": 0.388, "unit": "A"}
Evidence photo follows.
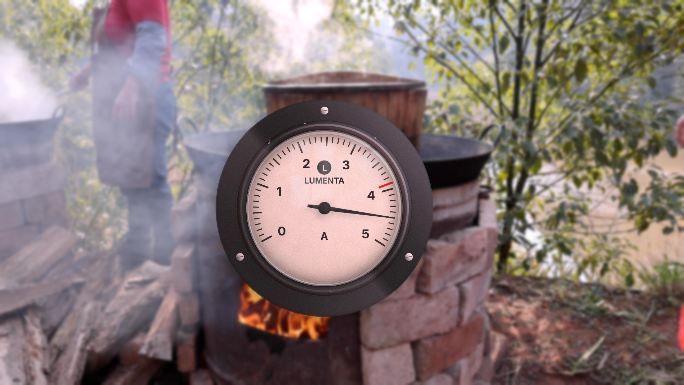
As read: {"value": 4.5, "unit": "A"}
